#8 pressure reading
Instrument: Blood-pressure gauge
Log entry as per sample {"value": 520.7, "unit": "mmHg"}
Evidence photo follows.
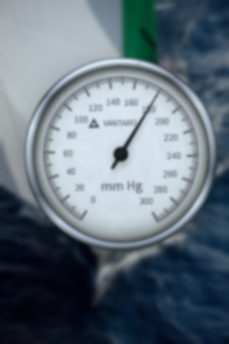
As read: {"value": 180, "unit": "mmHg"}
